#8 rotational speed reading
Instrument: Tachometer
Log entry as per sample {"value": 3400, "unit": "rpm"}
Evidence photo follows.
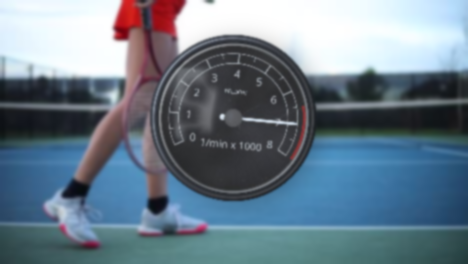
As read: {"value": 7000, "unit": "rpm"}
